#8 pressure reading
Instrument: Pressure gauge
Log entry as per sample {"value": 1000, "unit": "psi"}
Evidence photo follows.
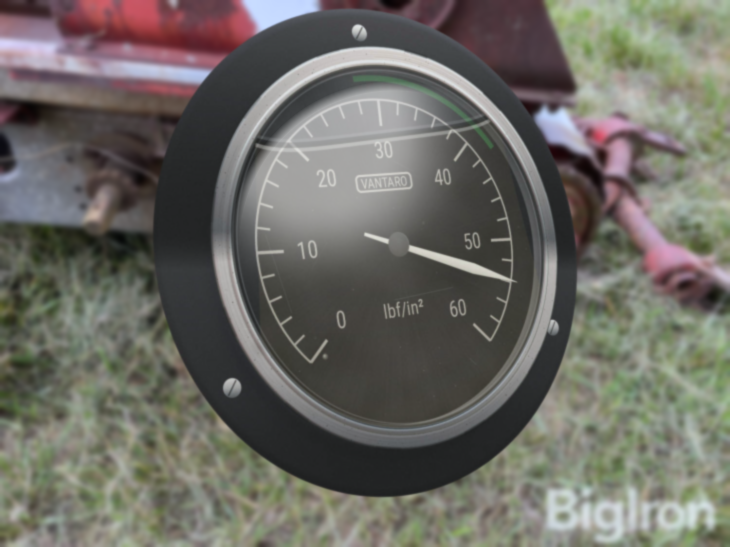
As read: {"value": 54, "unit": "psi"}
